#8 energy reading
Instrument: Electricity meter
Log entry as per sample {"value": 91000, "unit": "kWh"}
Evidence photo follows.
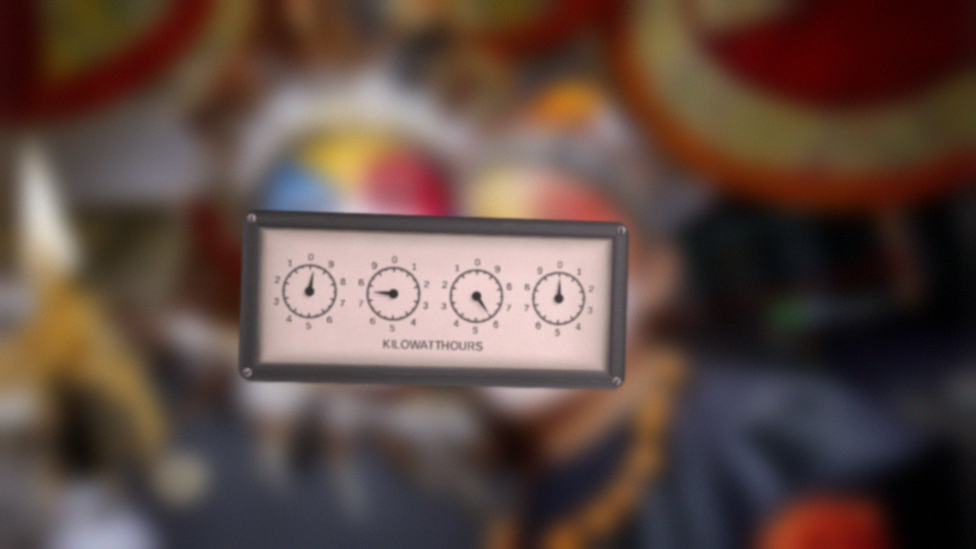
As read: {"value": 9760, "unit": "kWh"}
